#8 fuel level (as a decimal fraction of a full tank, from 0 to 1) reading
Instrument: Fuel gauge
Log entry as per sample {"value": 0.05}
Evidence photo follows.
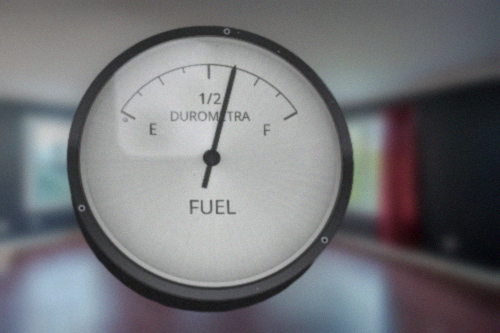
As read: {"value": 0.625}
